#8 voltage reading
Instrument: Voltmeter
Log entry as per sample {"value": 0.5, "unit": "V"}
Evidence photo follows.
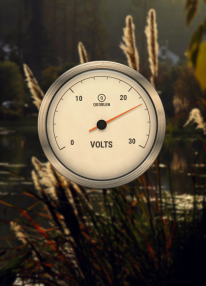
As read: {"value": 23, "unit": "V"}
